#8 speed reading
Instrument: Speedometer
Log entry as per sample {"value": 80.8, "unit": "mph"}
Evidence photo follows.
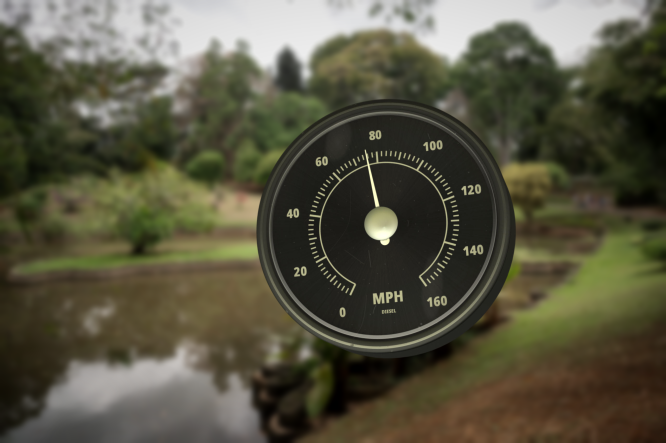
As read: {"value": 76, "unit": "mph"}
